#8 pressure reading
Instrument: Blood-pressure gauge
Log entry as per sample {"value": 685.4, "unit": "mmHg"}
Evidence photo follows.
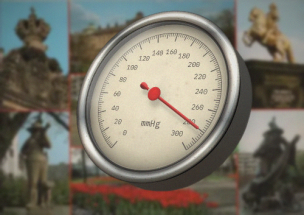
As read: {"value": 280, "unit": "mmHg"}
